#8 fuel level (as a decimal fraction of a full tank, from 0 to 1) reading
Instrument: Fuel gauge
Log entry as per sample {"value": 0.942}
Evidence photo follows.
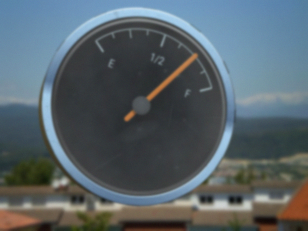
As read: {"value": 0.75}
